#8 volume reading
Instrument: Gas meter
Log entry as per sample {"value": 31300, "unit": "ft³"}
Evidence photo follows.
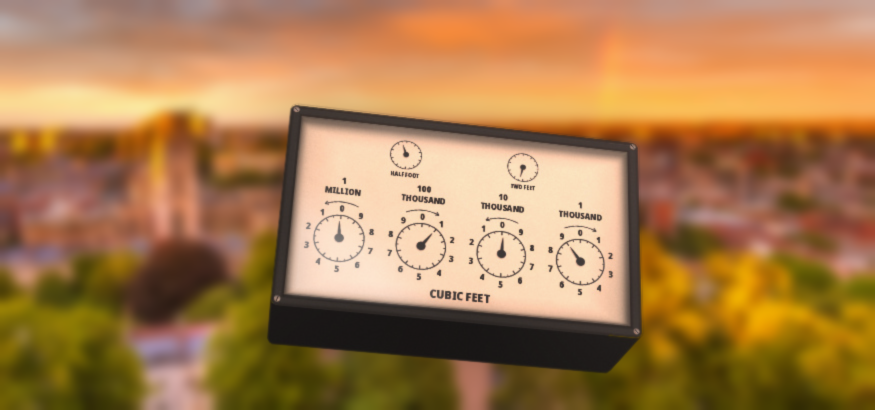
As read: {"value": 9900, "unit": "ft³"}
